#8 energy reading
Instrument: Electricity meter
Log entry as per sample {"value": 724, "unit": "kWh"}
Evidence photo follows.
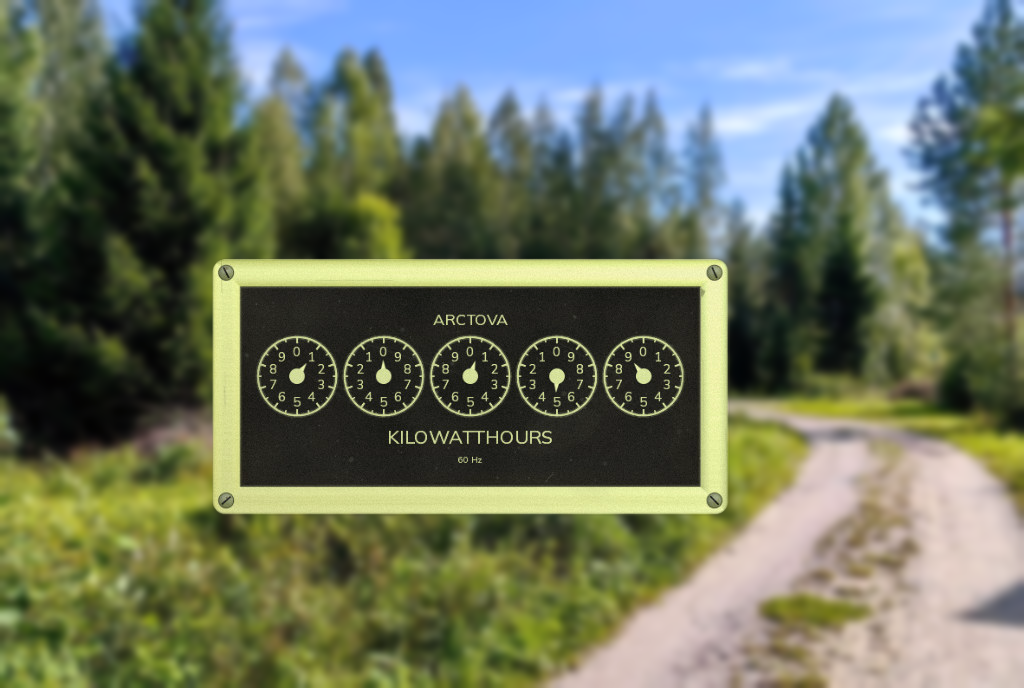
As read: {"value": 10049, "unit": "kWh"}
